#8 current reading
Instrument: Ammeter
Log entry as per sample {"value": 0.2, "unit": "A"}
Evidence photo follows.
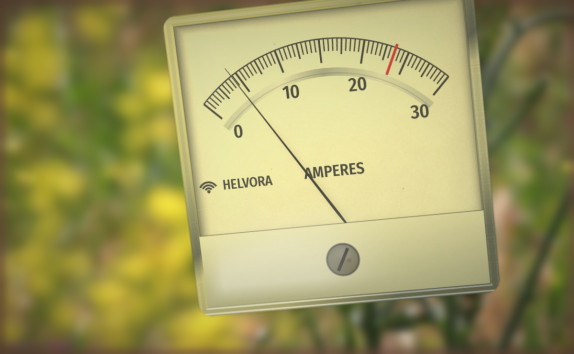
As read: {"value": 4.5, "unit": "A"}
